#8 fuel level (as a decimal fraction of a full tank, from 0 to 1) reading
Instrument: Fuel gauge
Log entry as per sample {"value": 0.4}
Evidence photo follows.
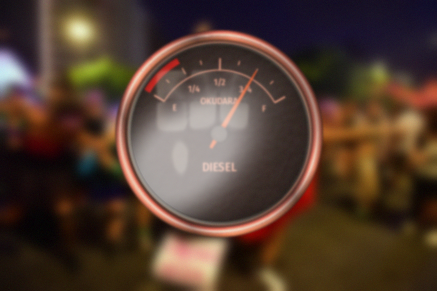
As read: {"value": 0.75}
